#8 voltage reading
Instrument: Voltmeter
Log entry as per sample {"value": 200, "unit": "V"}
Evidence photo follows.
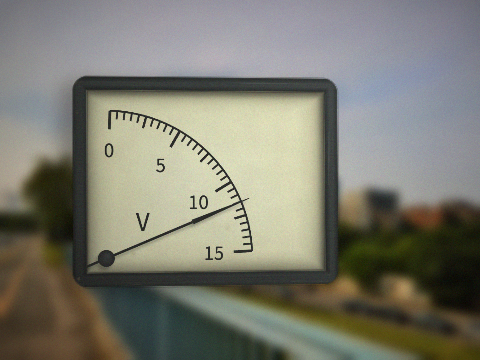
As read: {"value": 11.5, "unit": "V"}
